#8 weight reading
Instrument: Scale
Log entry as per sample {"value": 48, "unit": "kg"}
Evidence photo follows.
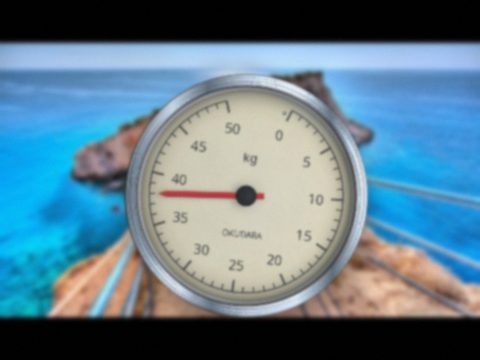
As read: {"value": 38, "unit": "kg"}
